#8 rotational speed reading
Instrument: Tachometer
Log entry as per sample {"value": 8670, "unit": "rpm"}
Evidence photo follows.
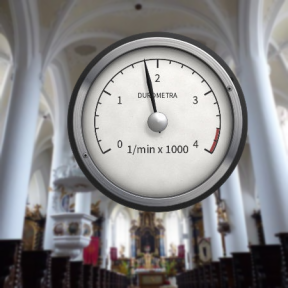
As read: {"value": 1800, "unit": "rpm"}
